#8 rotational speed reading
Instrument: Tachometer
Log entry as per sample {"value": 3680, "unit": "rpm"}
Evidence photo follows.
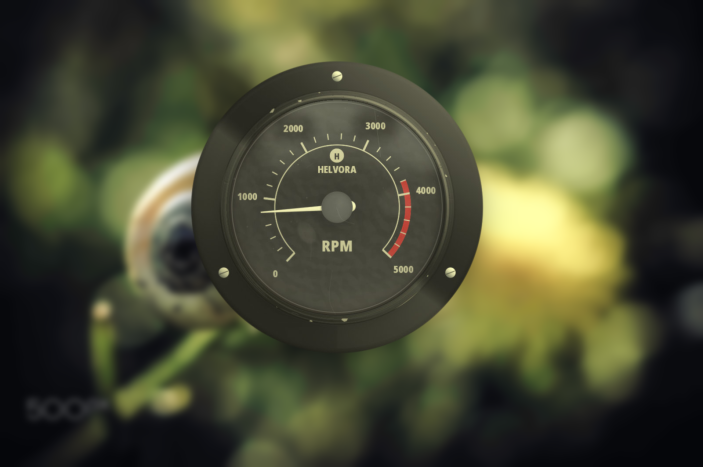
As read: {"value": 800, "unit": "rpm"}
